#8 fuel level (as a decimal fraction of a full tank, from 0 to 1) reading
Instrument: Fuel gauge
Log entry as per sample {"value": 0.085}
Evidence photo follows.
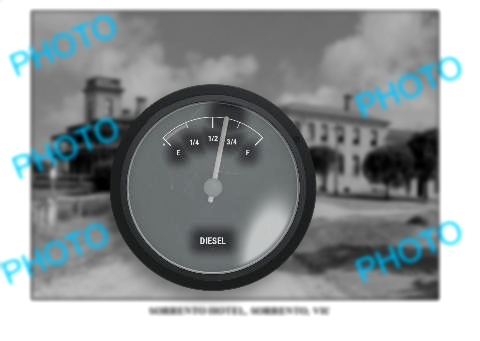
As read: {"value": 0.625}
